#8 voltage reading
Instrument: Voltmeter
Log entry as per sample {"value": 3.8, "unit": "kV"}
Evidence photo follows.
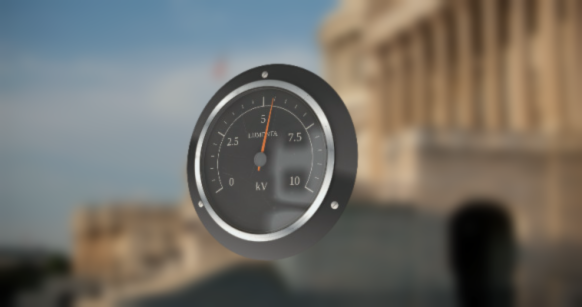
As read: {"value": 5.5, "unit": "kV"}
